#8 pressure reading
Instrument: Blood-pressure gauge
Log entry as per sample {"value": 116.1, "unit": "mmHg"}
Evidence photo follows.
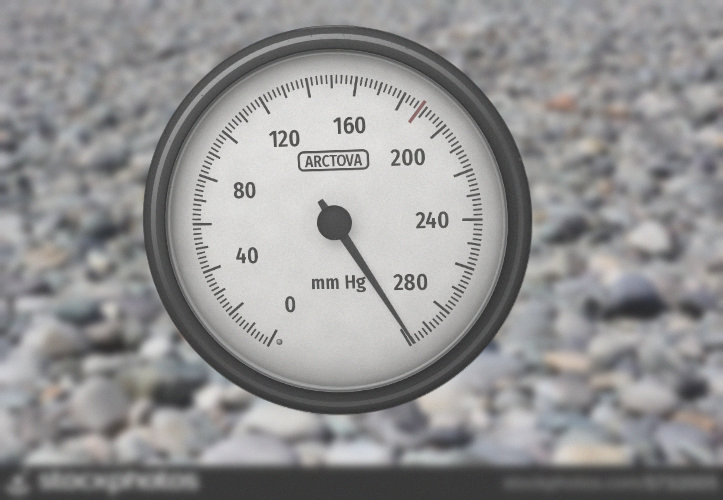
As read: {"value": 298, "unit": "mmHg"}
